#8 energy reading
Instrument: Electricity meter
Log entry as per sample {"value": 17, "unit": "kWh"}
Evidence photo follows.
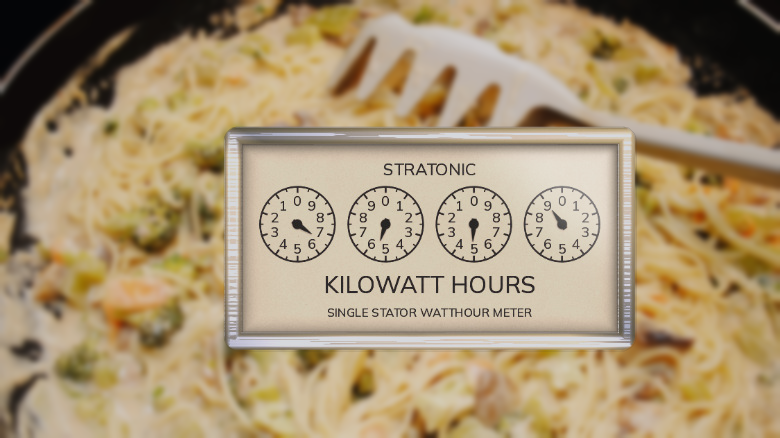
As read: {"value": 6549, "unit": "kWh"}
